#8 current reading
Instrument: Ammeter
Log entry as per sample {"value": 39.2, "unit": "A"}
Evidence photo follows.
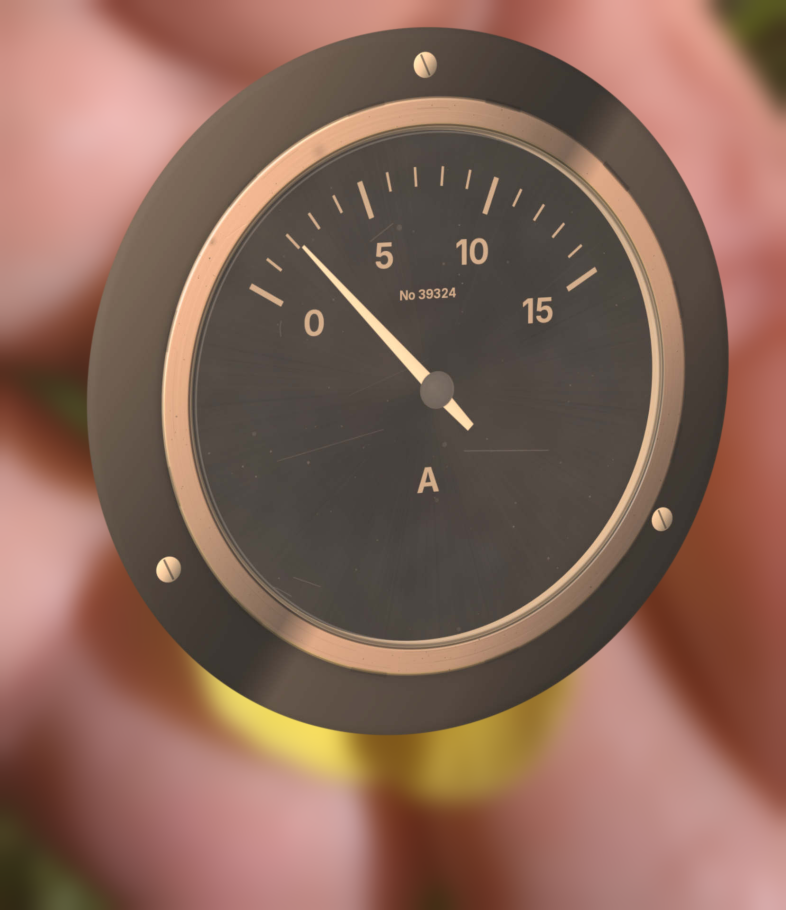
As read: {"value": 2, "unit": "A"}
